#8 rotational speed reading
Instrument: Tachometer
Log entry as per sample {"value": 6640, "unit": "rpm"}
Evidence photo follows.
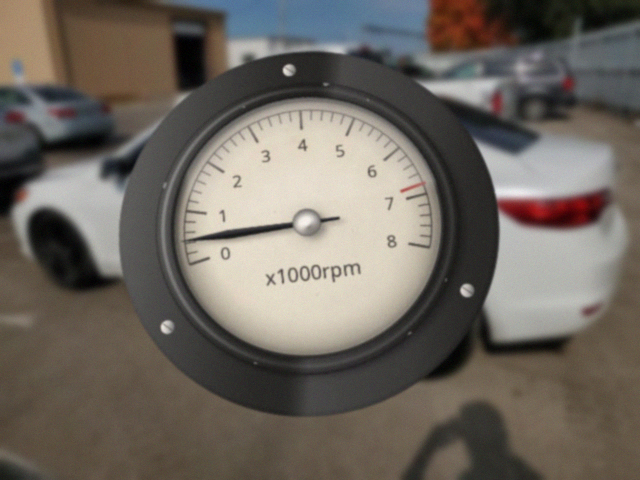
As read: {"value": 400, "unit": "rpm"}
